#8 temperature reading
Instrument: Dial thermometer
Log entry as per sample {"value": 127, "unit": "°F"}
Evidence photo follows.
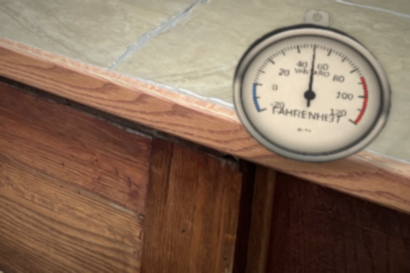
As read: {"value": 50, "unit": "°F"}
